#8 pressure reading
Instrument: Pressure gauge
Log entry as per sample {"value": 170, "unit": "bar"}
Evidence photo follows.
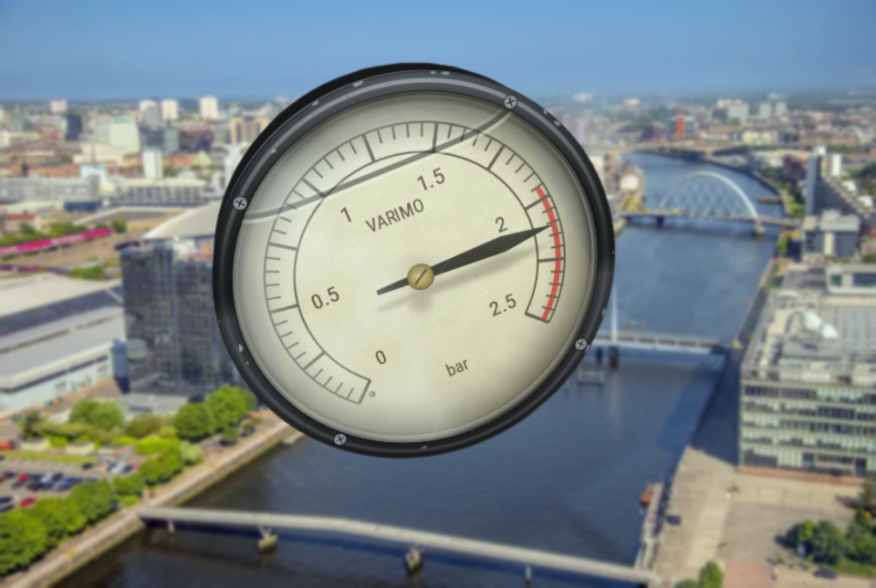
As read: {"value": 2.1, "unit": "bar"}
